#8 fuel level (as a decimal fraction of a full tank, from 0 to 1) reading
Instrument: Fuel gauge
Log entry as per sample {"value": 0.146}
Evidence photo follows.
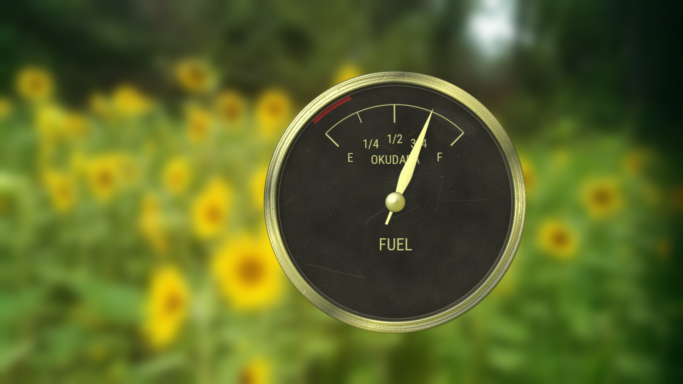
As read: {"value": 0.75}
